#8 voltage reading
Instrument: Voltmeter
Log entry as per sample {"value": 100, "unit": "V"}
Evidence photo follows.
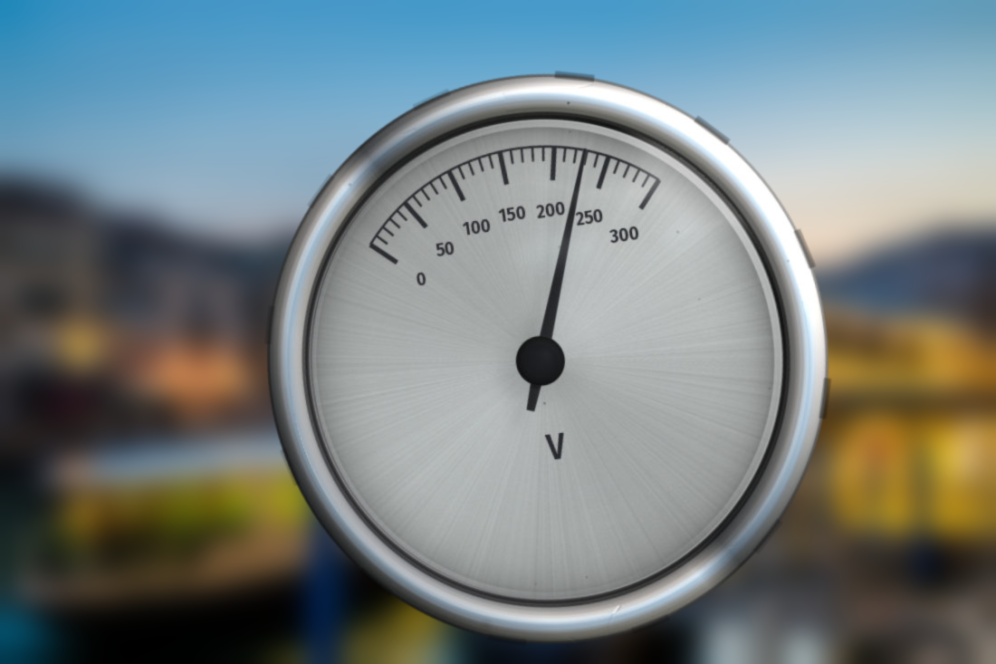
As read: {"value": 230, "unit": "V"}
